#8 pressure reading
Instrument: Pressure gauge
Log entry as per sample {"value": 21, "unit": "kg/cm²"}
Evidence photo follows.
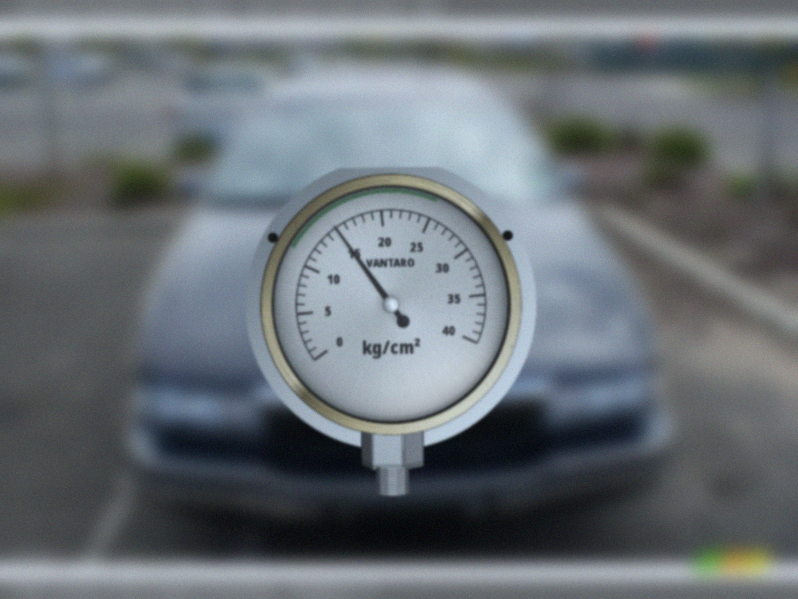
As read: {"value": 15, "unit": "kg/cm²"}
